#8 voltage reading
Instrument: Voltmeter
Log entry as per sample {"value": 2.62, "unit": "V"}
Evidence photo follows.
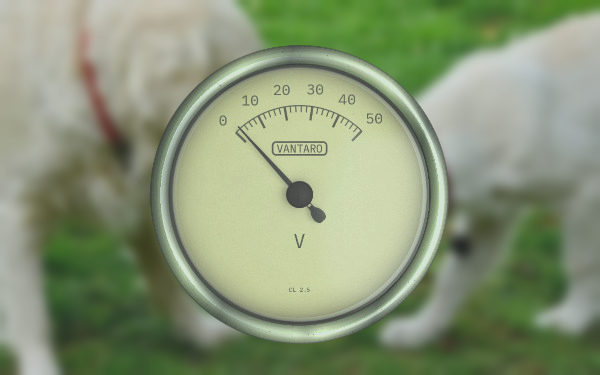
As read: {"value": 2, "unit": "V"}
